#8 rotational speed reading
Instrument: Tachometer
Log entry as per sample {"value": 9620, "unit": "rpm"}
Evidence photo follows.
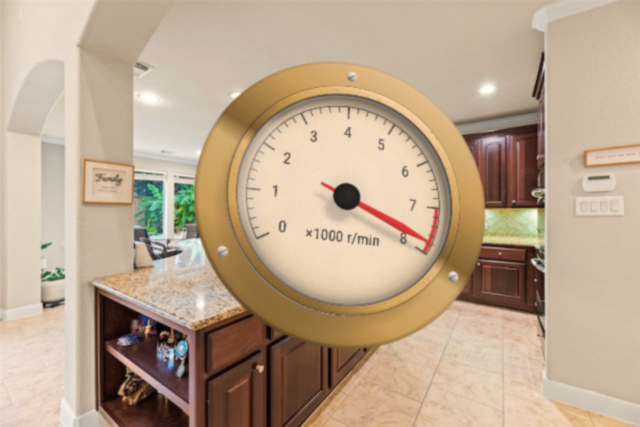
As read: {"value": 7800, "unit": "rpm"}
